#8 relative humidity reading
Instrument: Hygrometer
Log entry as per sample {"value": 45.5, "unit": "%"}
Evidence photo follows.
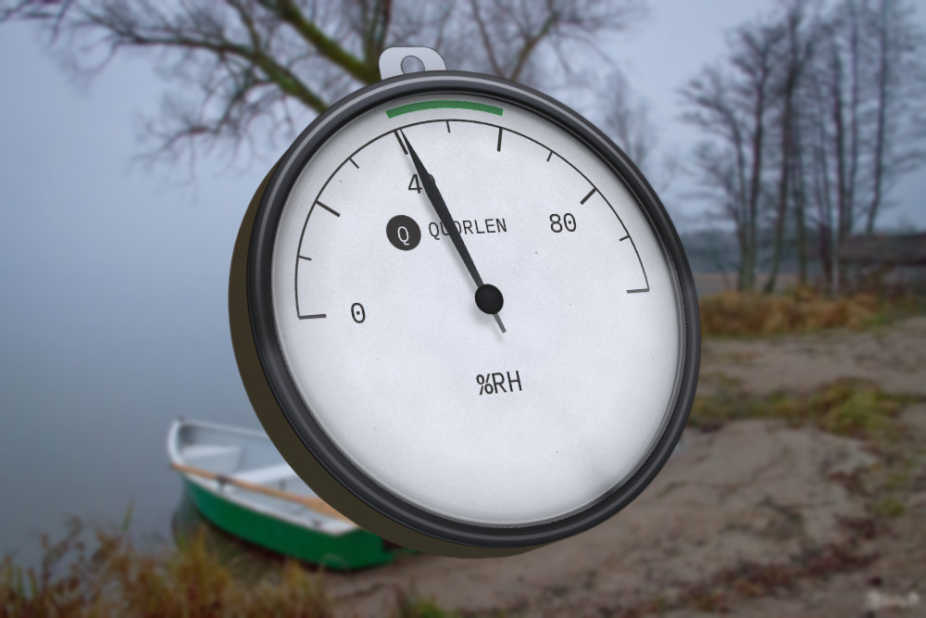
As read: {"value": 40, "unit": "%"}
